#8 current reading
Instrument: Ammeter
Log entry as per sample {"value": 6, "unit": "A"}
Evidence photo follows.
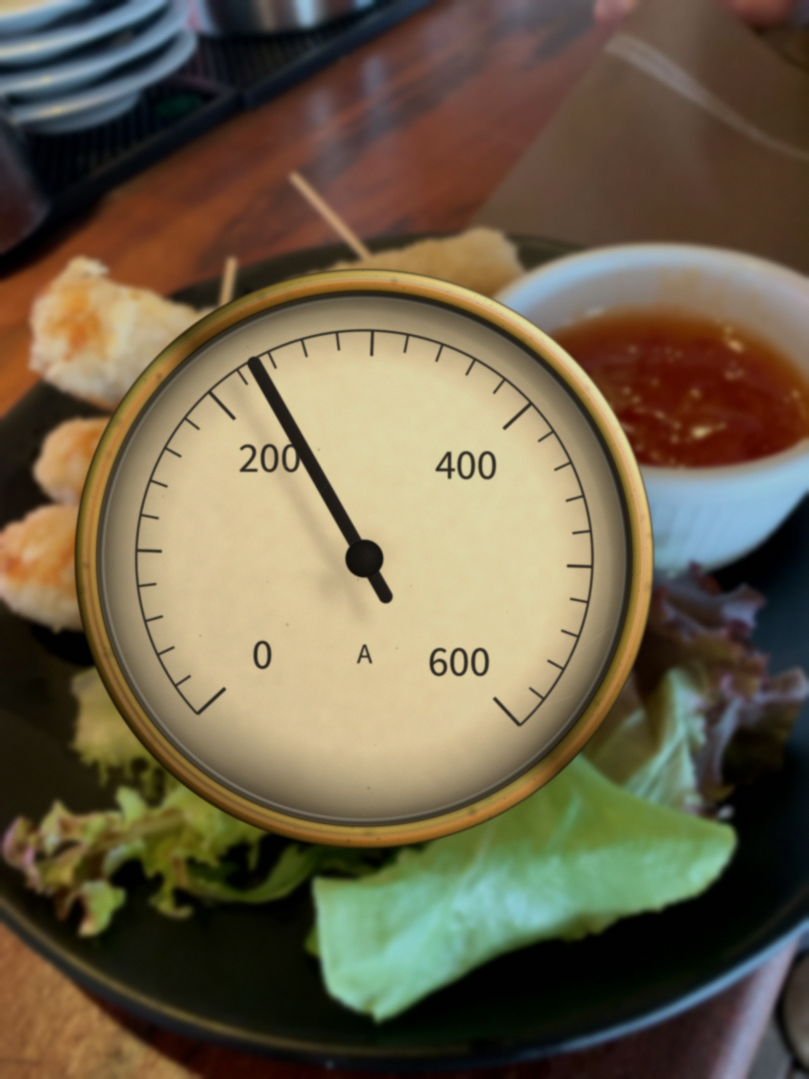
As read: {"value": 230, "unit": "A"}
